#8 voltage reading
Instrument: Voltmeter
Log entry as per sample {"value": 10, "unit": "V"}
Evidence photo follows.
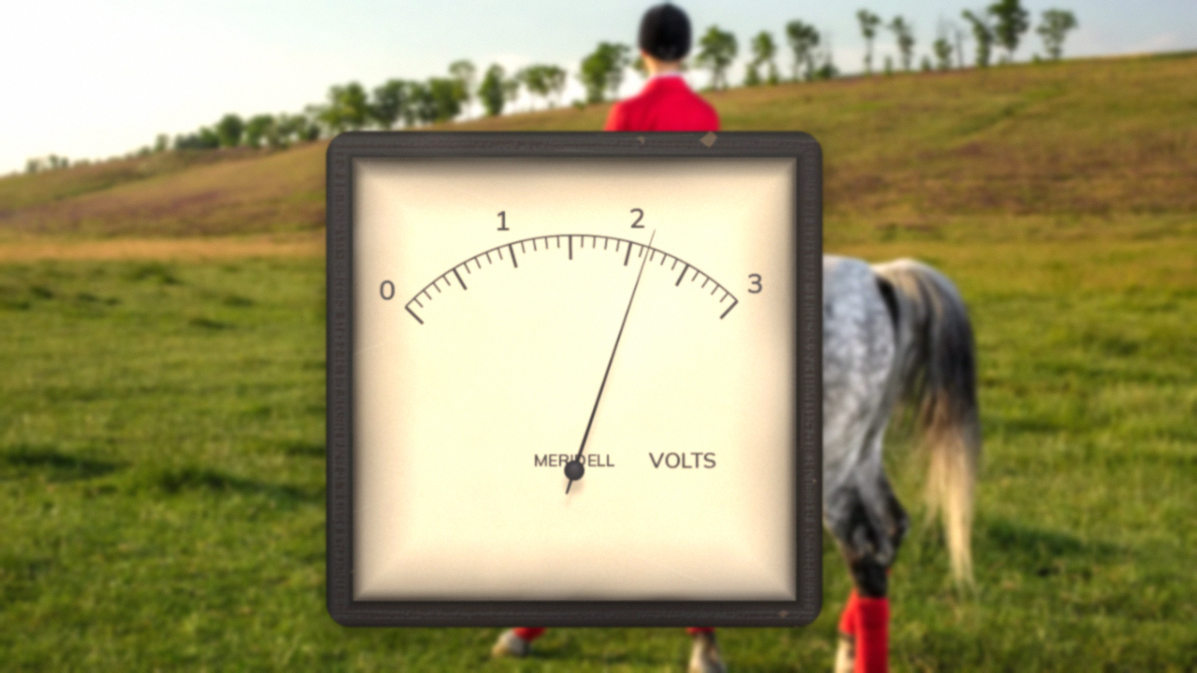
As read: {"value": 2.15, "unit": "V"}
